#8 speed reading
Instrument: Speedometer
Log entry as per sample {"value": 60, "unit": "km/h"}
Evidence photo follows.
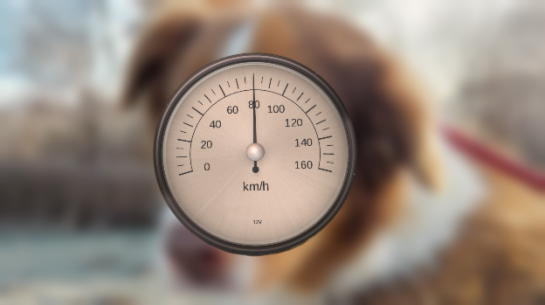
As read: {"value": 80, "unit": "km/h"}
